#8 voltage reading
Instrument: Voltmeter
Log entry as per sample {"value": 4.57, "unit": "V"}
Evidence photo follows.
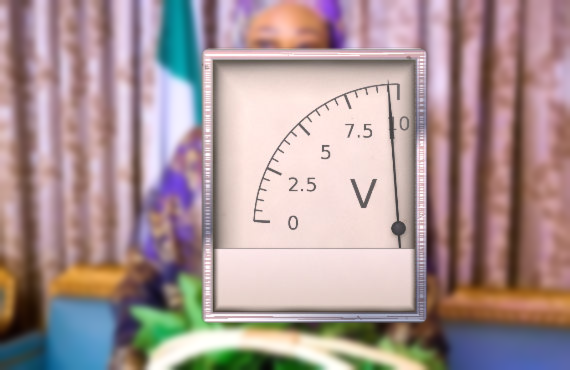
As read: {"value": 9.5, "unit": "V"}
